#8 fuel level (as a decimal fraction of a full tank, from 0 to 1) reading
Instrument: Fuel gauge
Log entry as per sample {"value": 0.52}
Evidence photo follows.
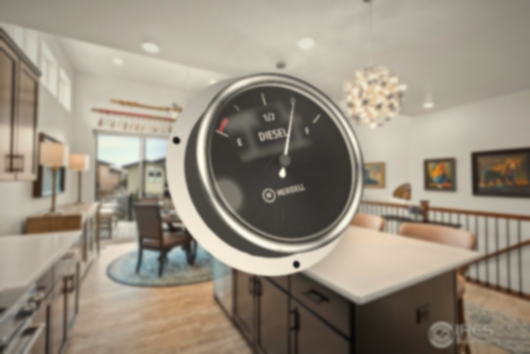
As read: {"value": 0.75}
